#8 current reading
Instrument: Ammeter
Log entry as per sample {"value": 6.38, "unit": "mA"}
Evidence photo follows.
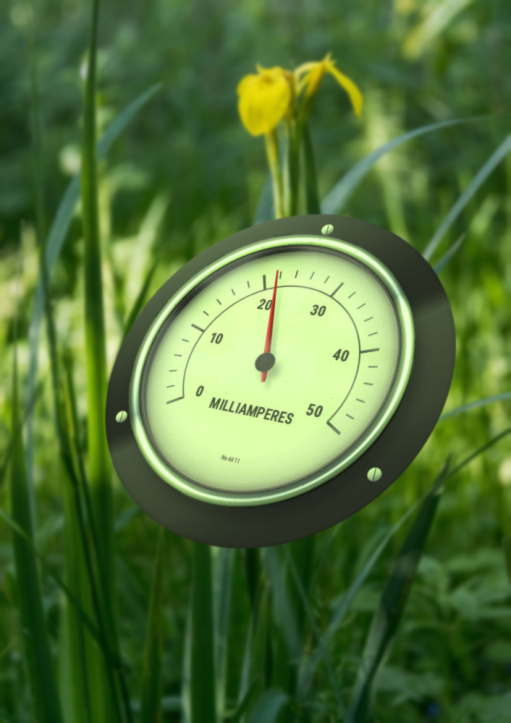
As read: {"value": 22, "unit": "mA"}
